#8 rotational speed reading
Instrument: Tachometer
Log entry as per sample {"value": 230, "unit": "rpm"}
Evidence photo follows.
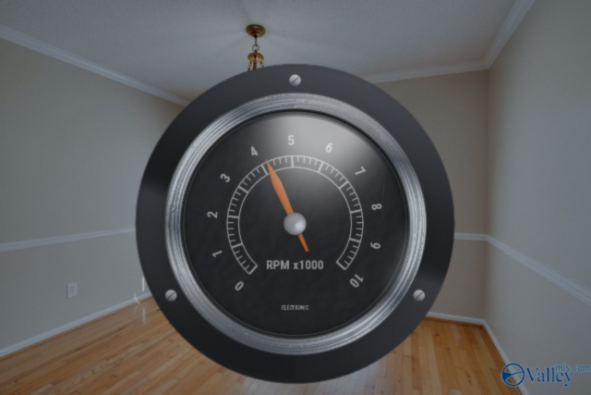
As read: {"value": 4200, "unit": "rpm"}
